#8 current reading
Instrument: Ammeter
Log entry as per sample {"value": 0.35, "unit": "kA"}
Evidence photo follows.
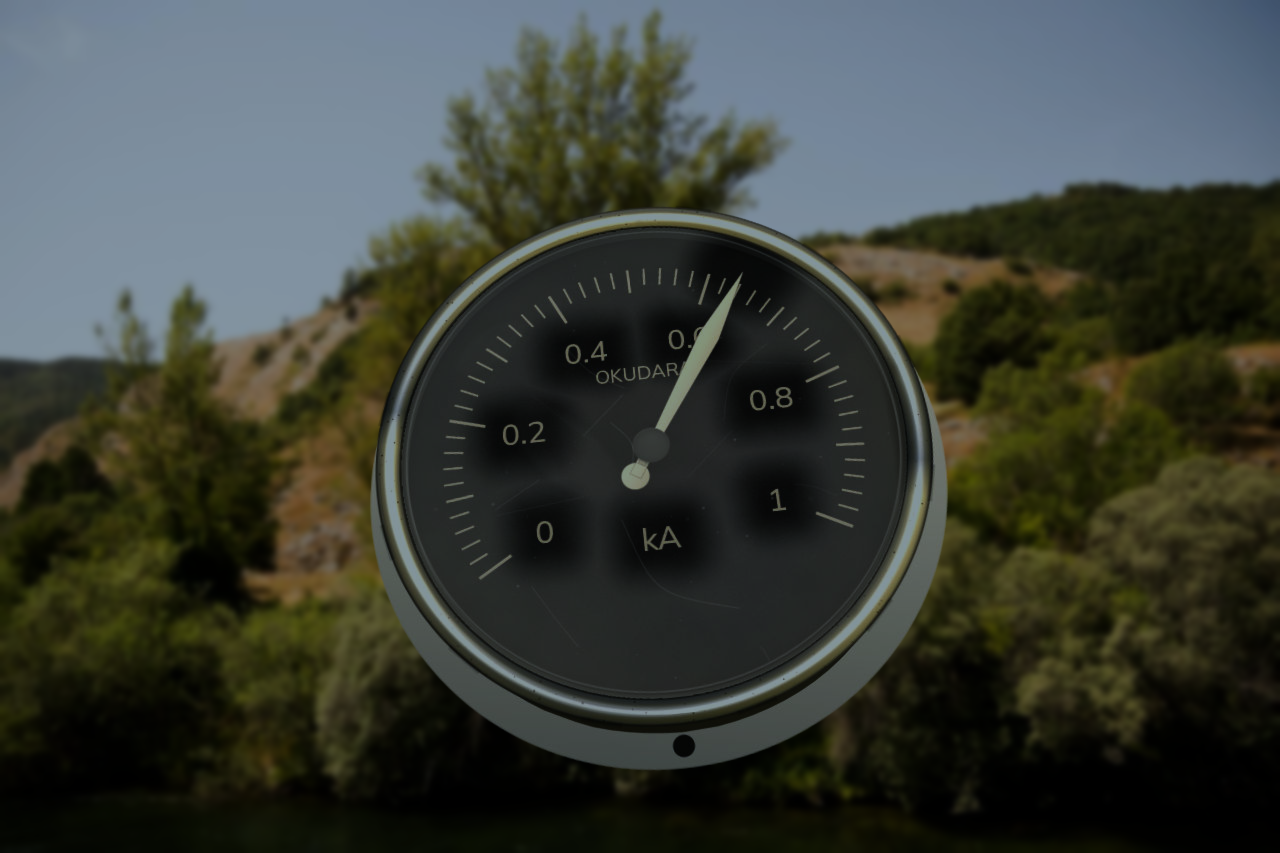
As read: {"value": 0.64, "unit": "kA"}
